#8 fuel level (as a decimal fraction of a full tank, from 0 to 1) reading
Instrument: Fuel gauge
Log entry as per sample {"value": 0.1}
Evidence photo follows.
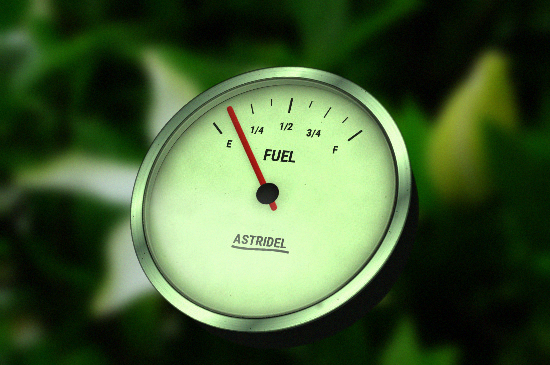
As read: {"value": 0.125}
